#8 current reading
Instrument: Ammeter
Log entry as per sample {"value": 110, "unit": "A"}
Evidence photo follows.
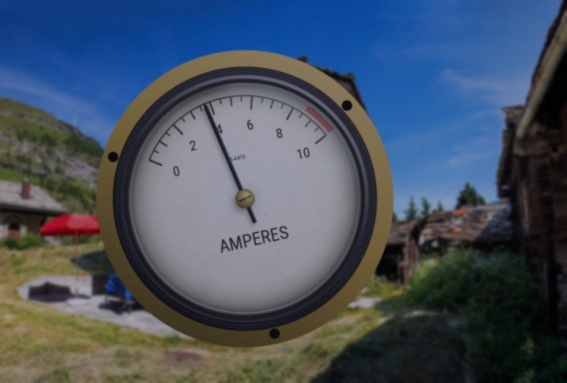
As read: {"value": 3.75, "unit": "A"}
